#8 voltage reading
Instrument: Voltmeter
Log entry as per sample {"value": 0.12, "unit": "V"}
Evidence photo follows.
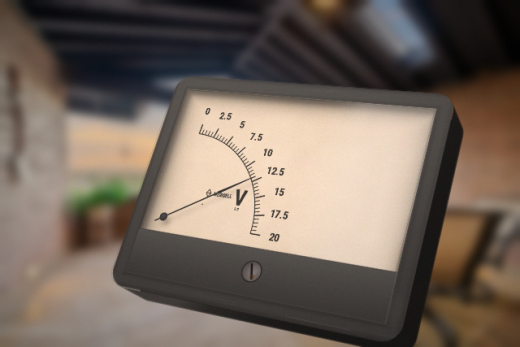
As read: {"value": 12.5, "unit": "V"}
